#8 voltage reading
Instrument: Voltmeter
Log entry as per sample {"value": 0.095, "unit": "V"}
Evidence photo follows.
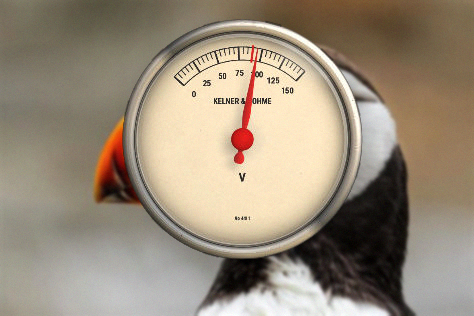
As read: {"value": 95, "unit": "V"}
